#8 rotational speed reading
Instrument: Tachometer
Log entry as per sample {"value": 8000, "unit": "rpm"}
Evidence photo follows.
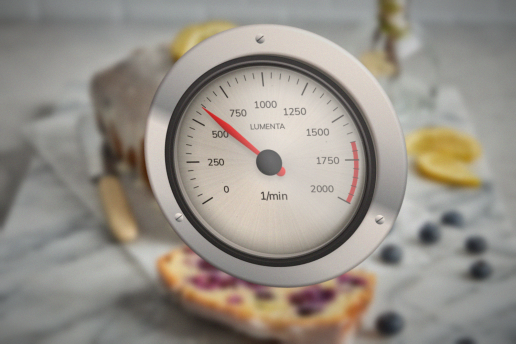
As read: {"value": 600, "unit": "rpm"}
